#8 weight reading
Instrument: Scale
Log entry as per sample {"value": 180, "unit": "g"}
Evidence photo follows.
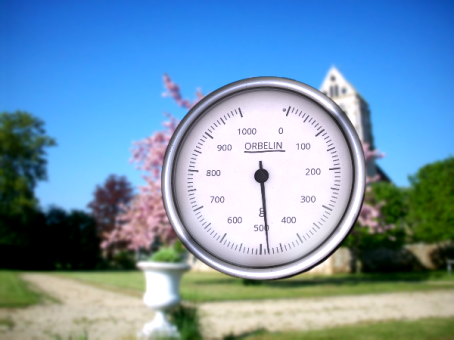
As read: {"value": 480, "unit": "g"}
